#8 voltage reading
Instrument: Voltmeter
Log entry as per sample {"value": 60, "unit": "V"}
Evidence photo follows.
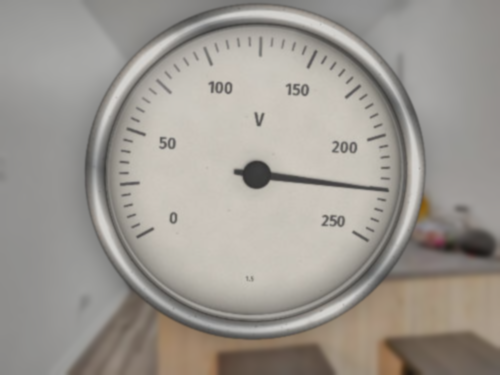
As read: {"value": 225, "unit": "V"}
